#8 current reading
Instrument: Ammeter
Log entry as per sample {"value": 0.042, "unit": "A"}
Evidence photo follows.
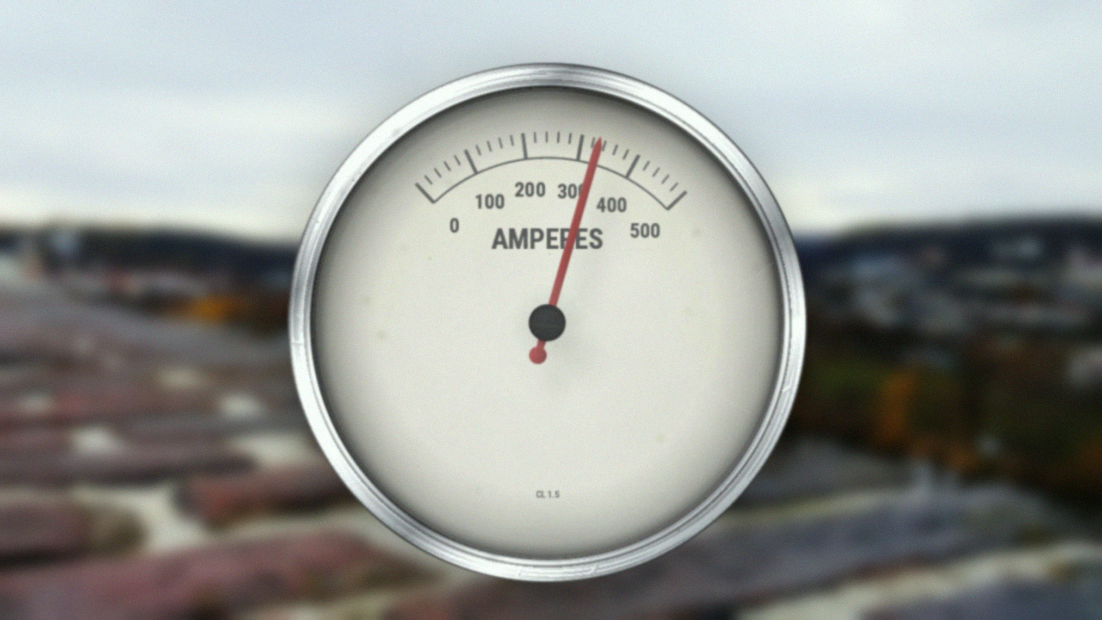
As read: {"value": 330, "unit": "A"}
